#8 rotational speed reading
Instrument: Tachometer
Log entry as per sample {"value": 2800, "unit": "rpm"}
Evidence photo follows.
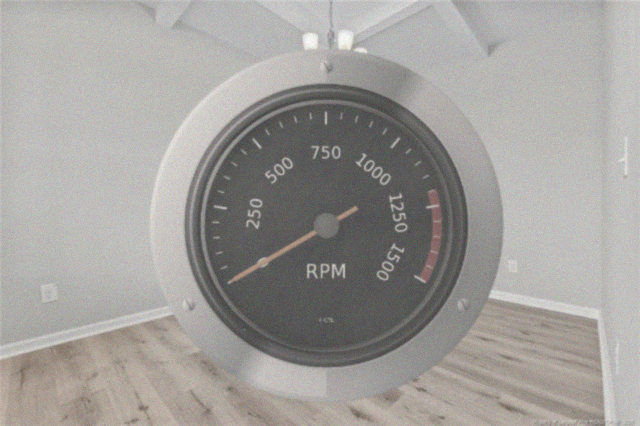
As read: {"value": 0, "unit": "rpm"}
